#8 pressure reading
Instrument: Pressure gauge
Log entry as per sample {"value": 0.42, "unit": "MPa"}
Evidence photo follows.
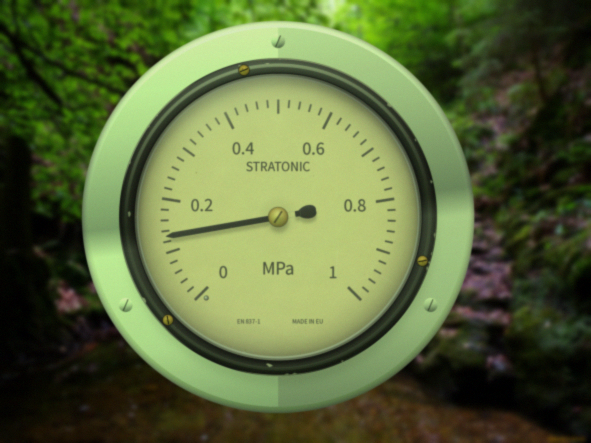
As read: {"value": 0.13, "unit": "MPa"}
